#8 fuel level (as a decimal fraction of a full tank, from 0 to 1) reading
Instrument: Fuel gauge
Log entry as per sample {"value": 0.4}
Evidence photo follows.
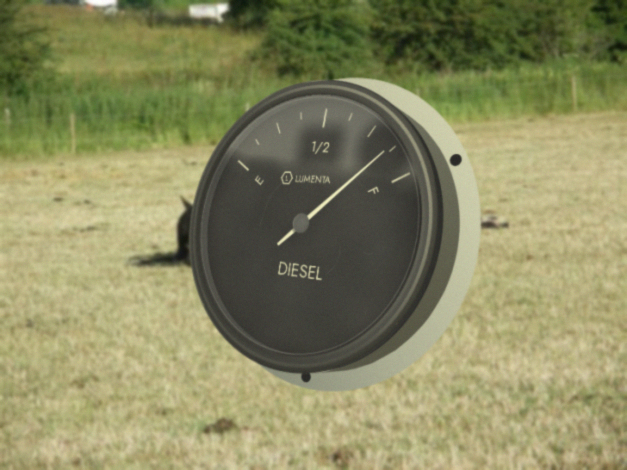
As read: {"value": 0.875}
